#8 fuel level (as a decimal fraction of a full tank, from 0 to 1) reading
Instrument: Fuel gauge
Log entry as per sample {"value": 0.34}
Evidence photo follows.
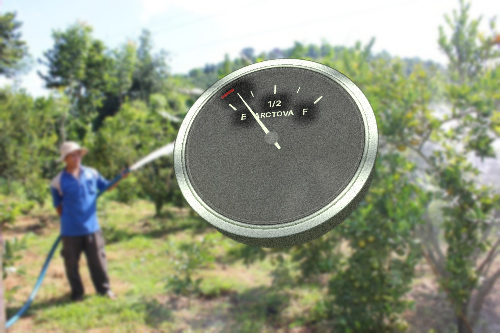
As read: {"value": 0.125}
